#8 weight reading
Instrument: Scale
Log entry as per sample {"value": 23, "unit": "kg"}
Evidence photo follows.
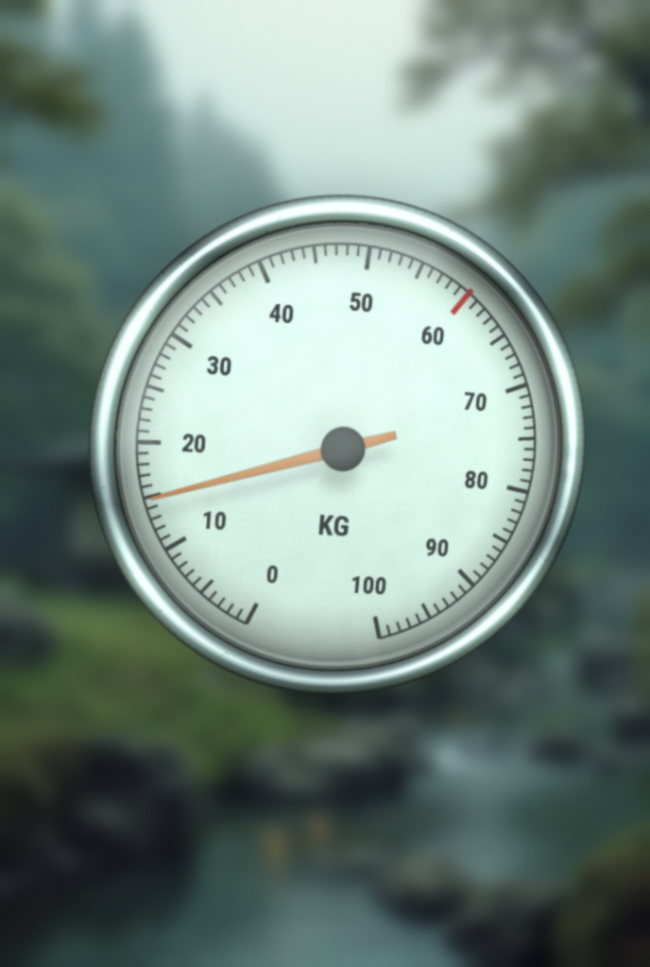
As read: {"value": 15, "unit": "kg"}
